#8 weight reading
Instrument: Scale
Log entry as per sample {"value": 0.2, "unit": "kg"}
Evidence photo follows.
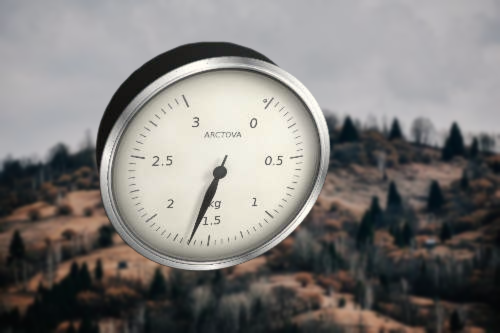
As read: {"value": 1.65, "unit": "kg"}
